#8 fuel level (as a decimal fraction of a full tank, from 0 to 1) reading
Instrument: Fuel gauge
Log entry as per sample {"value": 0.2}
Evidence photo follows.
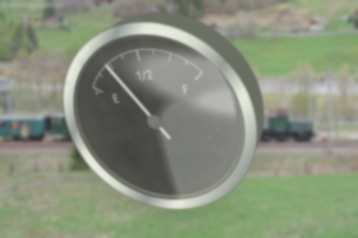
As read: {"value": 0.25}
